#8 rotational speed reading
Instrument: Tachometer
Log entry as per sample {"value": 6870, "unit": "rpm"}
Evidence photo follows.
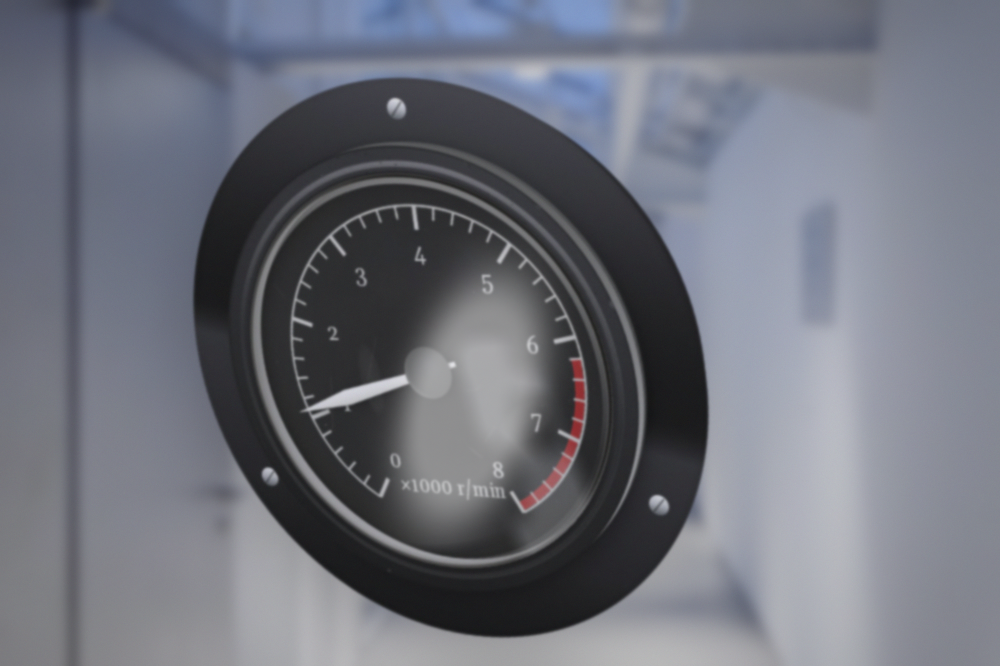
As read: {"value": 1100, "unit": "rpm"}
